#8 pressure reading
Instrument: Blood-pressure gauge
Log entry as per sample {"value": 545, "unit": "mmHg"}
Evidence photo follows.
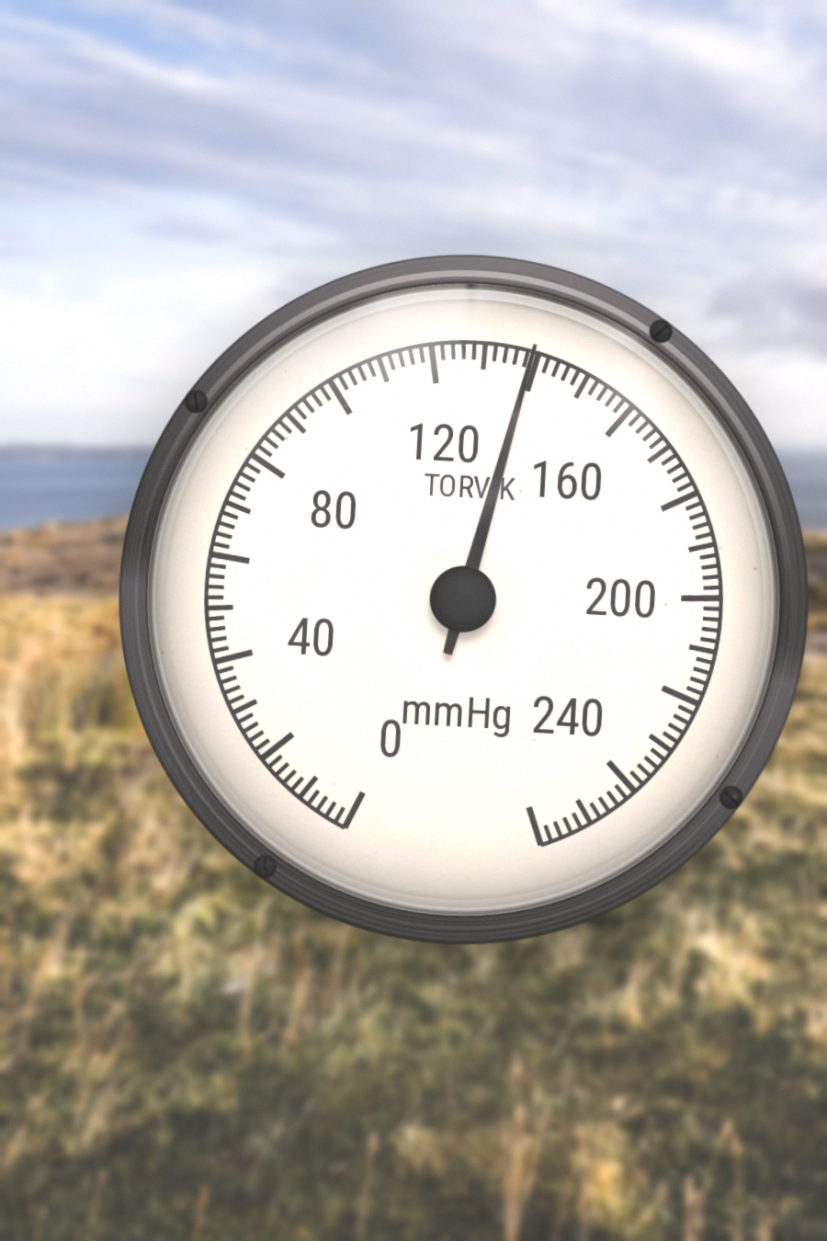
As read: {"value": 139, "unit": "mmHg"}
